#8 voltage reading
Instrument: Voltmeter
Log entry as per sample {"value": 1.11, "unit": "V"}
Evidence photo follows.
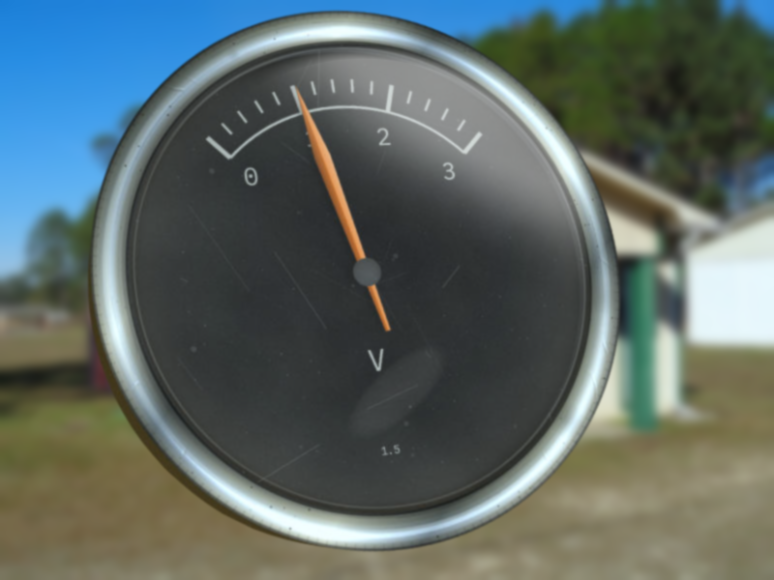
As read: {"value": 1, "unit": "V"}
